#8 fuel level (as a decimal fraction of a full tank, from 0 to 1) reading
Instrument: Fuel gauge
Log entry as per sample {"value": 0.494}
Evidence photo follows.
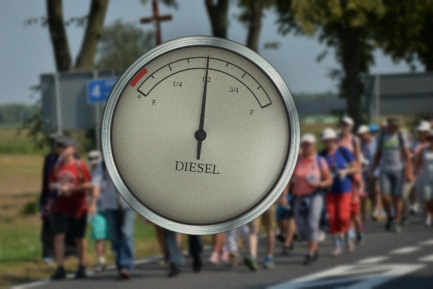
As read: {"value": 0.5}
